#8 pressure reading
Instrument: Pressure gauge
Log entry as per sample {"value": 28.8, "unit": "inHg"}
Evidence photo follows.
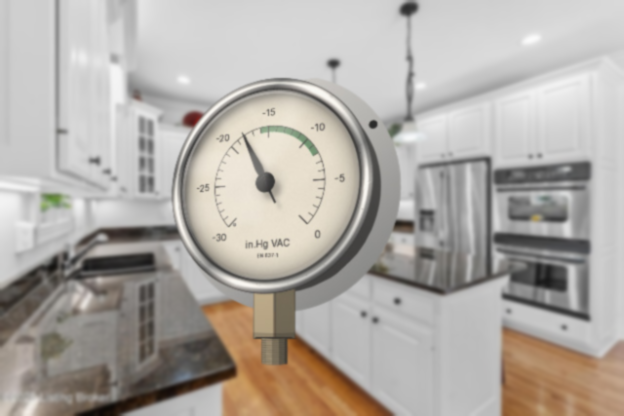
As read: {"value": -18, "unit": "inHg"}
